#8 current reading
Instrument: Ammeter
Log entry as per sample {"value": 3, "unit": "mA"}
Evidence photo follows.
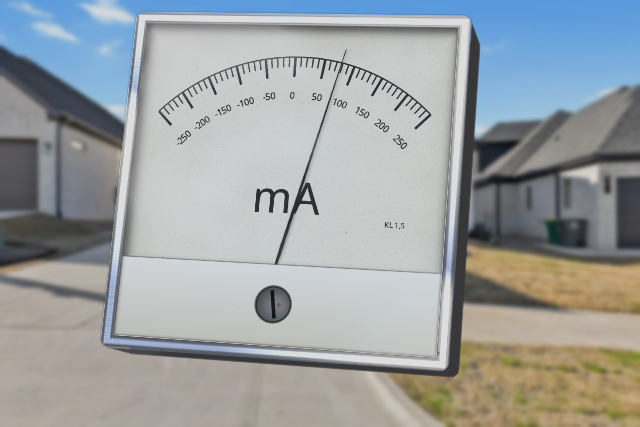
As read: {"value": 80, "unit": "mA"}
